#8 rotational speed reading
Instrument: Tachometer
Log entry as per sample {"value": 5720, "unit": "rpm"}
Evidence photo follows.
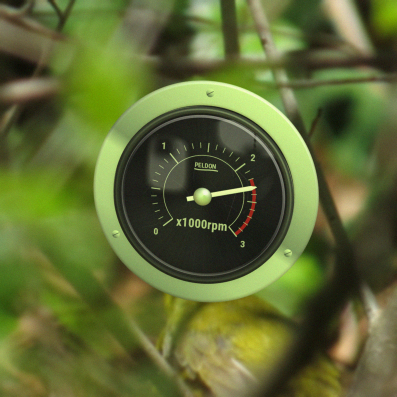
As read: {"value": 2300, "unit": "rpm"}
